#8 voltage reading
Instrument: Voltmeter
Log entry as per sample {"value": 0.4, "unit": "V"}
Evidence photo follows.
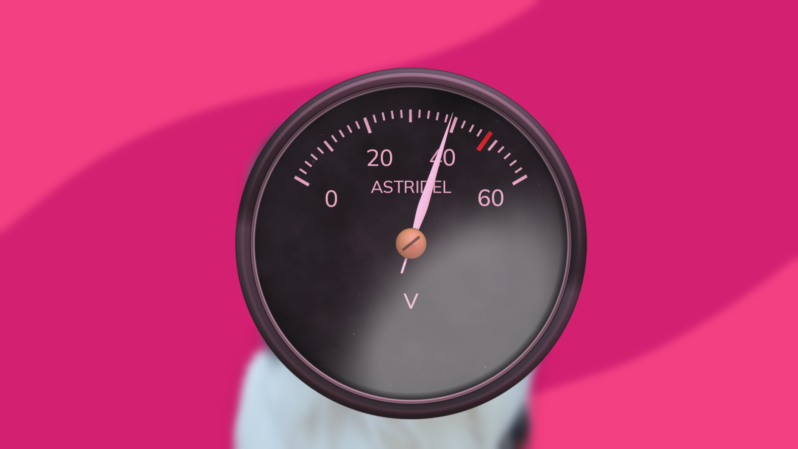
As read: {"value": 39, "unit": "V"}
